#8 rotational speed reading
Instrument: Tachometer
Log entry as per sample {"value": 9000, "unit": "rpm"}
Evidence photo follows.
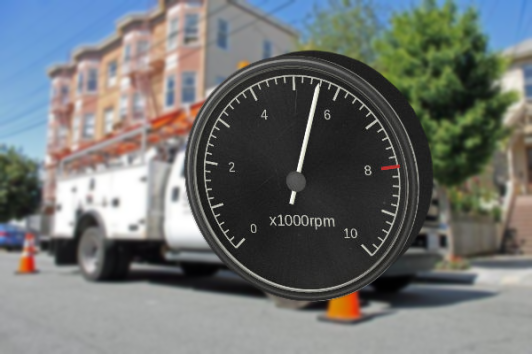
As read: {"value": 5600, "unit": "rpm"}
